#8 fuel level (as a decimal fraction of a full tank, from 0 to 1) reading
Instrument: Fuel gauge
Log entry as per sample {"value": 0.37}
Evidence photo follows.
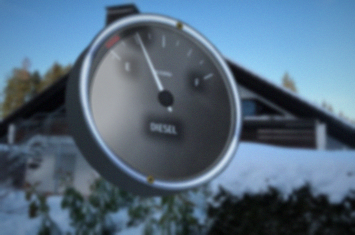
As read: {"value": 0.25}
